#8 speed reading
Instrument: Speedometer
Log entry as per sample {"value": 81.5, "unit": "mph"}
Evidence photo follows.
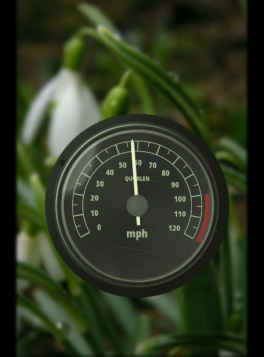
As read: {"value": 57.5, "unit": "mph"}
